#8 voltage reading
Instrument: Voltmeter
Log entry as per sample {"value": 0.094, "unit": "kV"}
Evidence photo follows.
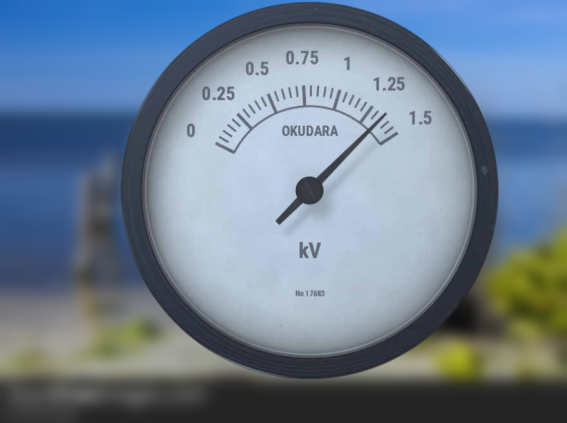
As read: {"value": 1.35, "unit": "kV"}
